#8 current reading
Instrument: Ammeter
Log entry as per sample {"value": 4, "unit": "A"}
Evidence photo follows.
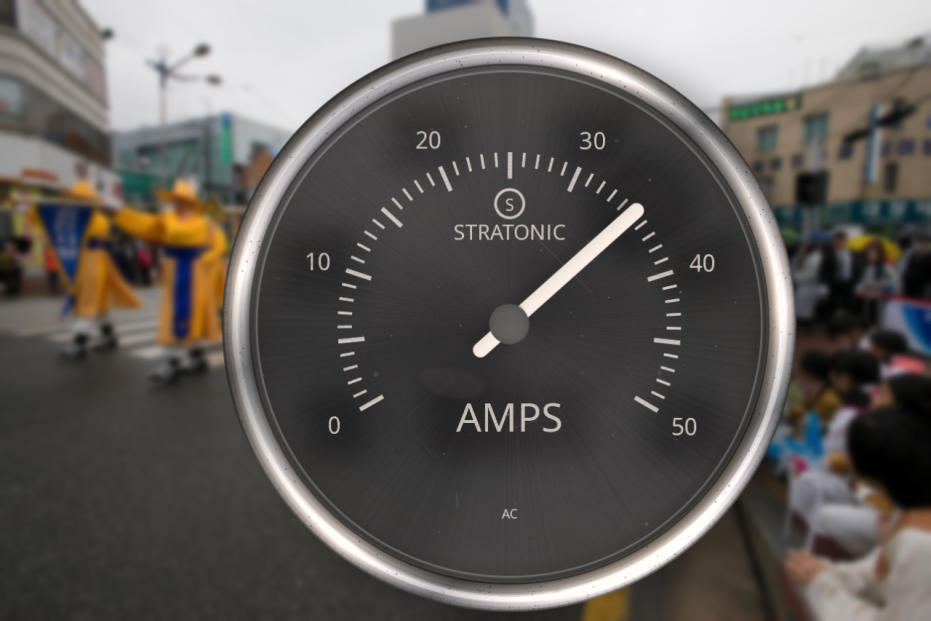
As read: {"value": 35, "unit": "A"}
